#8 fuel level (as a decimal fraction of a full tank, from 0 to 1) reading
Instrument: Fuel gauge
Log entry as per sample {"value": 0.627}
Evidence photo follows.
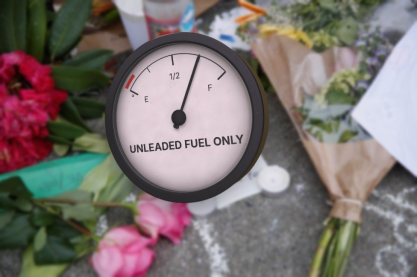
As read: {"value": 0.75}
